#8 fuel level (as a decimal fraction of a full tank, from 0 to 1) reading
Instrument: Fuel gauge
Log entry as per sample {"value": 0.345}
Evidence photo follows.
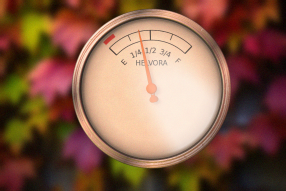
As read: {"value": 0.375}
